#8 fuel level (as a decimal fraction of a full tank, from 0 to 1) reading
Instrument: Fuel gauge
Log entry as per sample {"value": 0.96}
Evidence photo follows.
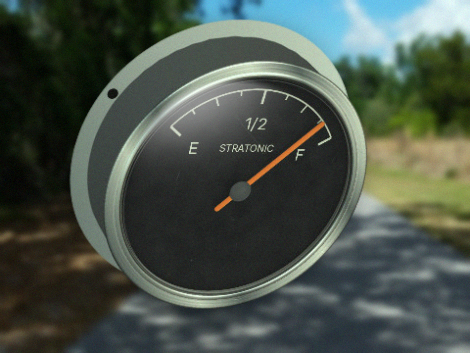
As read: {"value": 0.875}
